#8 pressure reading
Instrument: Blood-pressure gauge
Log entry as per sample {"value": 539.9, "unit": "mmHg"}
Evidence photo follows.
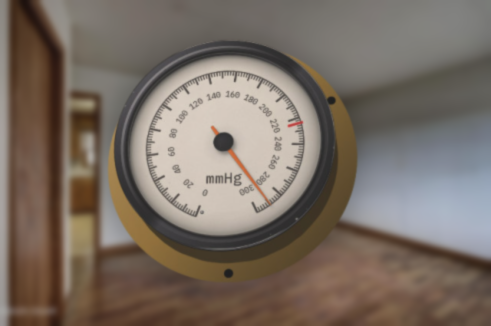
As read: {"value": 290, "unit": "mmHg"}
